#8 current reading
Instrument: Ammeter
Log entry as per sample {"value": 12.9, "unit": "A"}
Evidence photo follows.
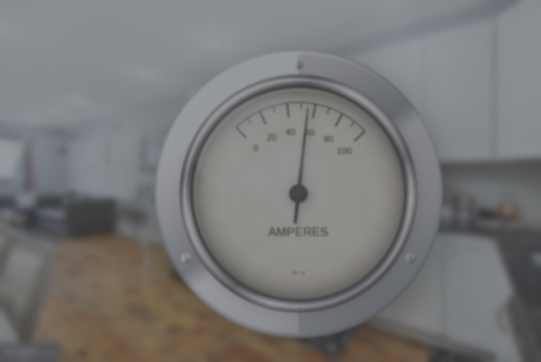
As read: {"value": 55, "unit": "A"}
